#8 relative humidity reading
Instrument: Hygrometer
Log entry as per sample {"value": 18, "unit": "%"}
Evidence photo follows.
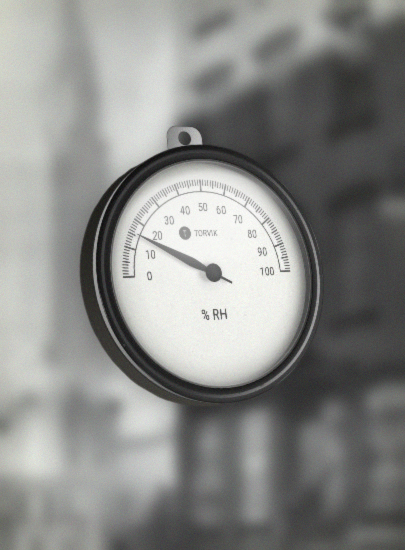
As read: {"value": 15, "unit": "%"}
